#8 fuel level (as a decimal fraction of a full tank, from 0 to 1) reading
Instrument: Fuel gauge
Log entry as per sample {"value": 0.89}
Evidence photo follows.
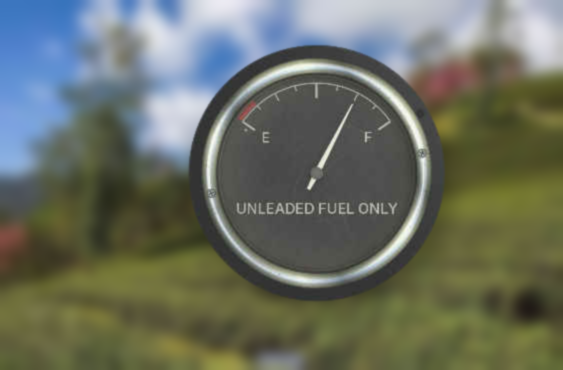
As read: {"value": 0.75}
